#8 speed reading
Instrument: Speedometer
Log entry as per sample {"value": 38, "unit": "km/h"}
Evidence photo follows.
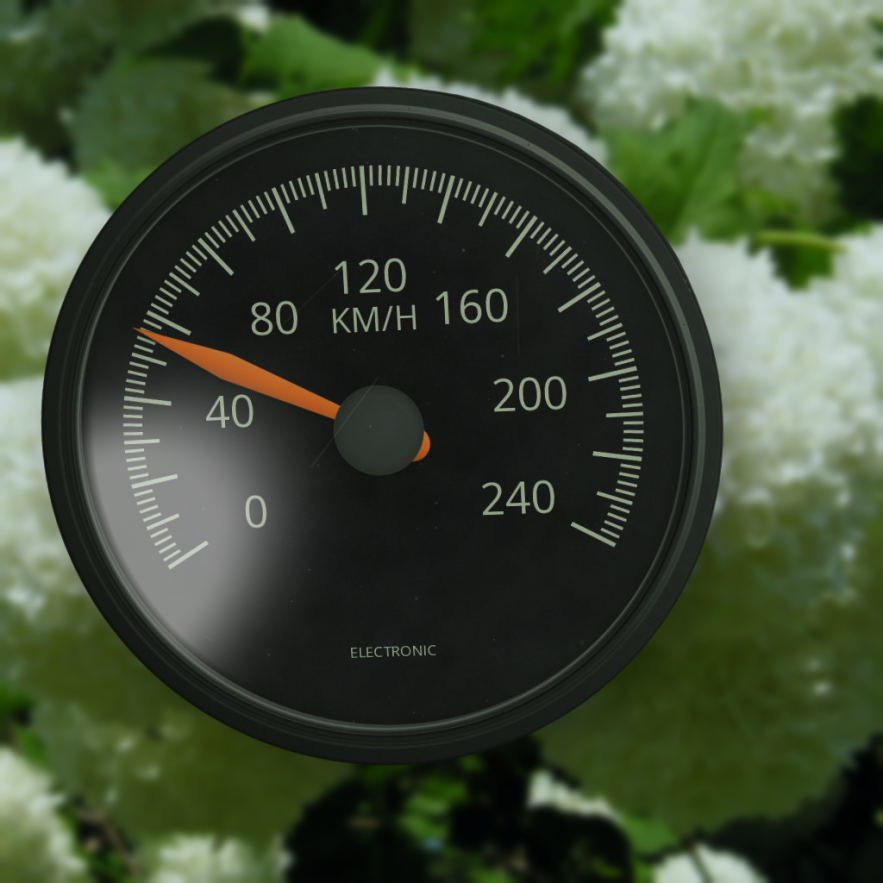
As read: {"value": 56, "unit": "km/h"}
